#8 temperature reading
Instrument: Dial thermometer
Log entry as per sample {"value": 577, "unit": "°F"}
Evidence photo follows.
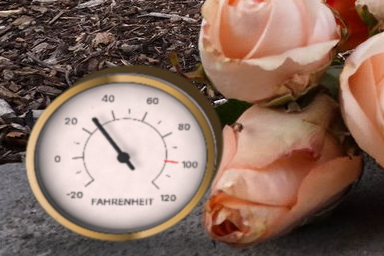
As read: {"value": 30, "unit": "°F"}
